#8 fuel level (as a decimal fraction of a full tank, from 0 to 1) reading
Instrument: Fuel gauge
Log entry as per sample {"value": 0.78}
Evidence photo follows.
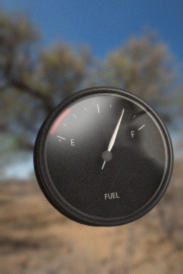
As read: {"value": 0.75}
